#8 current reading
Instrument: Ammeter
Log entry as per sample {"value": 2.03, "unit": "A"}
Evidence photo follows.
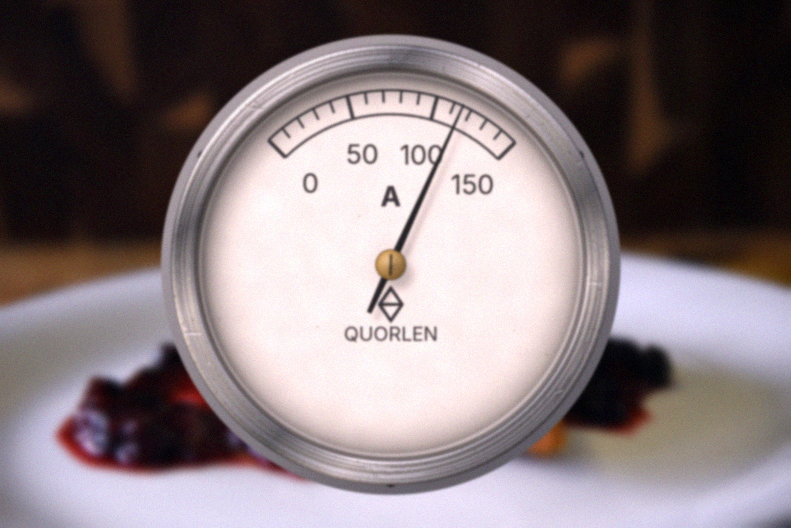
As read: {"value": 115, "unit": "A"}
